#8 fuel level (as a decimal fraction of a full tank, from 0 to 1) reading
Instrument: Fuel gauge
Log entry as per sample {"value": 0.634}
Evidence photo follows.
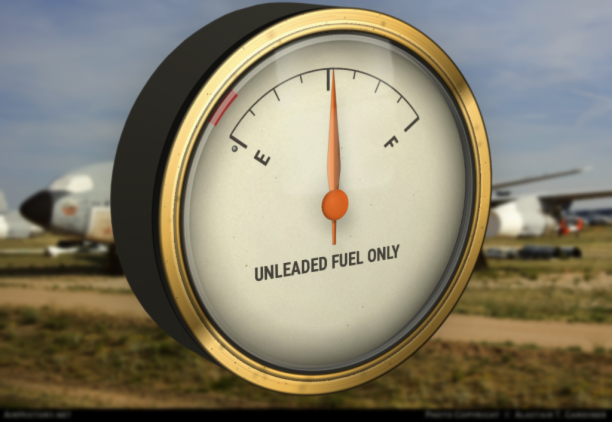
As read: {"value": 0.5}
